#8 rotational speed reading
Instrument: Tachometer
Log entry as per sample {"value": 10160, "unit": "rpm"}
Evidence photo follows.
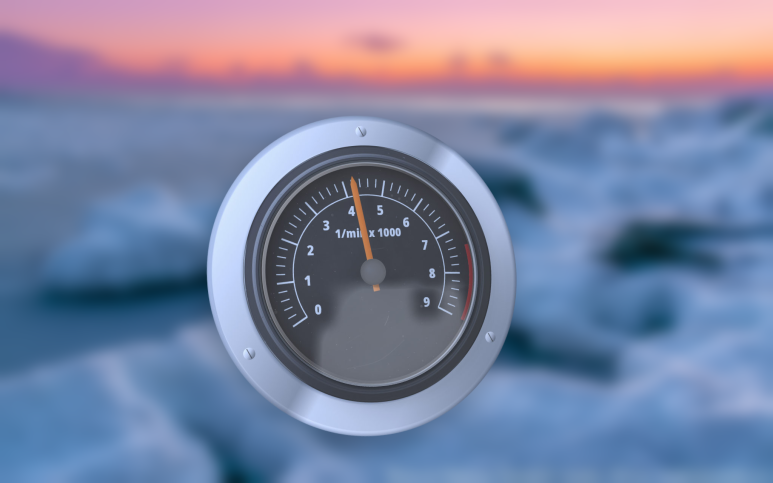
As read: {"value": 4200, "unit": "rpm"}
